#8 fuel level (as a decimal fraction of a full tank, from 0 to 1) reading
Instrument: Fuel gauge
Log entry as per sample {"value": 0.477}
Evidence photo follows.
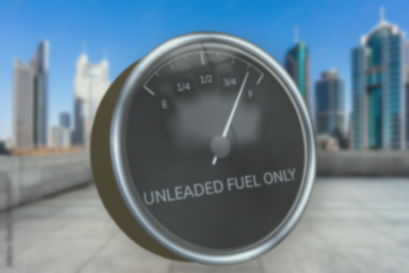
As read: {"value": 0.875}
